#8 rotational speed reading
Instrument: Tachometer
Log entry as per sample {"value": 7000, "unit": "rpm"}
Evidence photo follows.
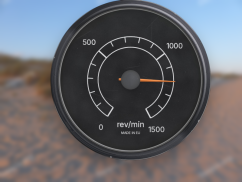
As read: {"value": 1200, "unit": "rpm"}
